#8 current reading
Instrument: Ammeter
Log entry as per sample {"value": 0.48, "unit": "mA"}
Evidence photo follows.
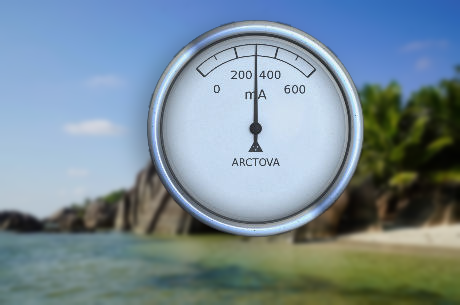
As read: {"value": 300, "unit": "mA"}
